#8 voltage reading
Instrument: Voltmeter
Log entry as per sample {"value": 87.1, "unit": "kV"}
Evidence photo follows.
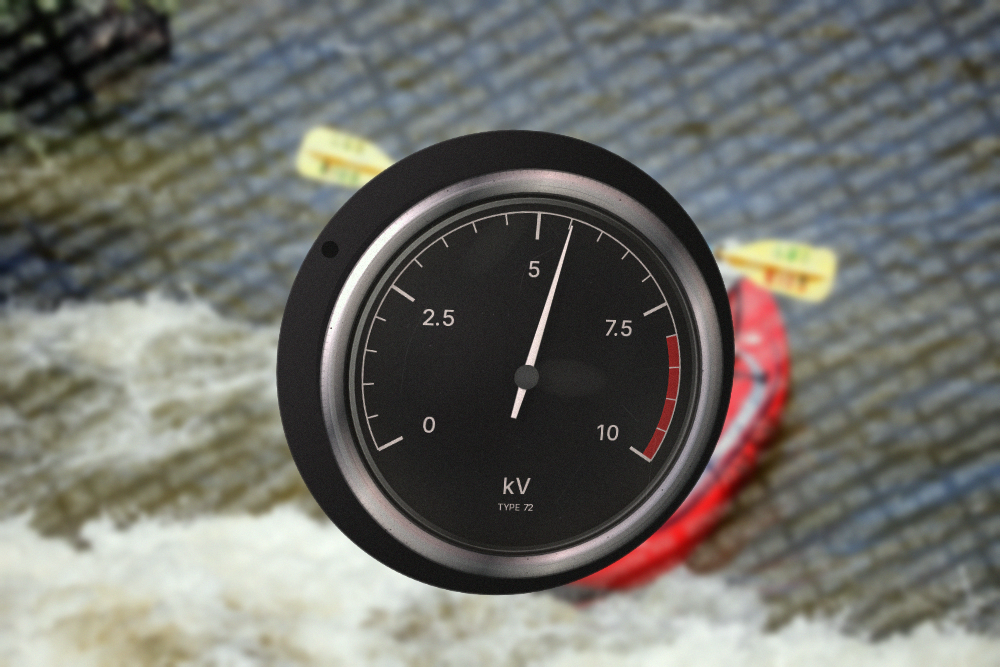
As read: {"value": 5.5, "unit": "kV"}
